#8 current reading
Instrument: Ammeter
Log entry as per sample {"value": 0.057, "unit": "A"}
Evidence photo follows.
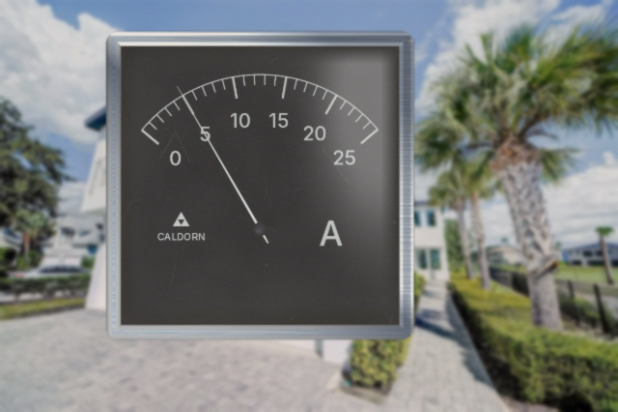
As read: {"value": 5, "unit": "A"}
